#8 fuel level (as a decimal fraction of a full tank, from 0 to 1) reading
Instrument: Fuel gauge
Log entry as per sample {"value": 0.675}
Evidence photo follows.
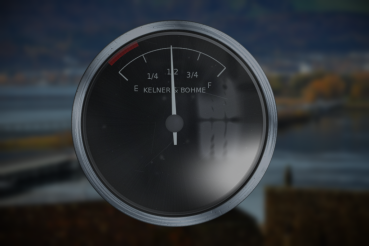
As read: {"value": 0.5}
